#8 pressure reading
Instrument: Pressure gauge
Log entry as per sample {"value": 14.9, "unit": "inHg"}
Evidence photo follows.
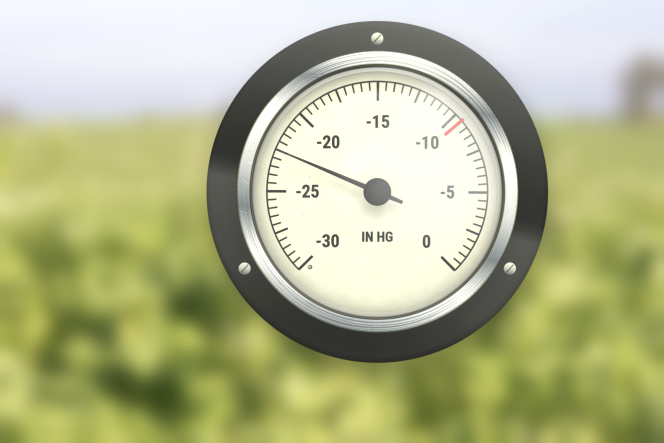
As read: {"value": -22.5, "unit": "inHg"}
